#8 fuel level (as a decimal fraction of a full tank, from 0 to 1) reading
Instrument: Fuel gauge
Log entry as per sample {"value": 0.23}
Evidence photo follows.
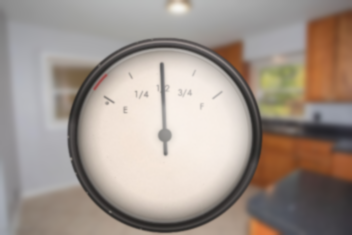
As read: {"value": 0.5}
